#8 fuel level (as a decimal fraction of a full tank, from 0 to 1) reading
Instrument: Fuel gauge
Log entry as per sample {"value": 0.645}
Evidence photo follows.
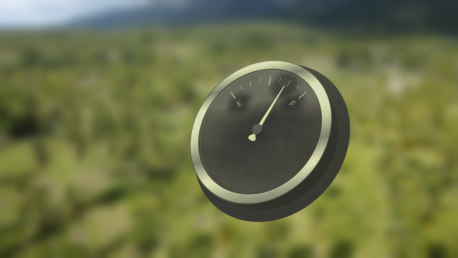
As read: {"value": 0.75}
